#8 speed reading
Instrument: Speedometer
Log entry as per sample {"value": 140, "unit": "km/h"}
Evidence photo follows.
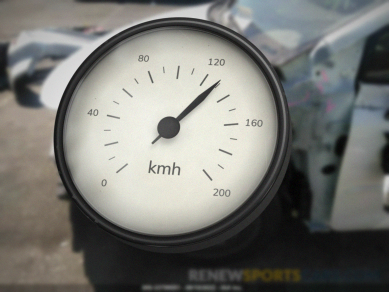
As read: {"value": 130, "unit": "km/h"}
